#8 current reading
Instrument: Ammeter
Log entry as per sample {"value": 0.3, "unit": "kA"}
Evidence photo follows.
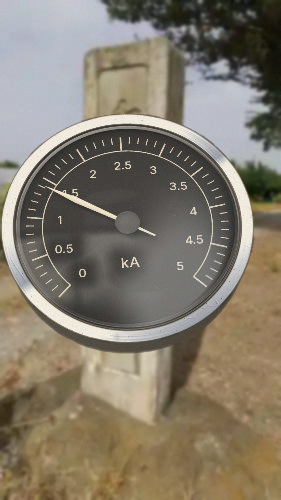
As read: {"value": 1.4, "unit": "kA"}
